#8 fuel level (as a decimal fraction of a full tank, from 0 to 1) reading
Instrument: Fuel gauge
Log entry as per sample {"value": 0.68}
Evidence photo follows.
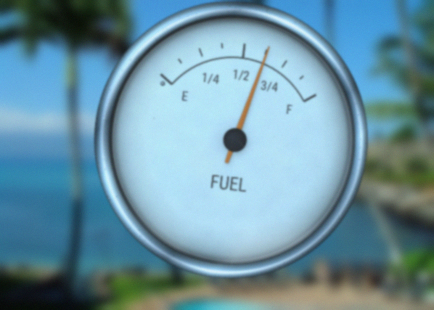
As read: {"value": 0.625}
